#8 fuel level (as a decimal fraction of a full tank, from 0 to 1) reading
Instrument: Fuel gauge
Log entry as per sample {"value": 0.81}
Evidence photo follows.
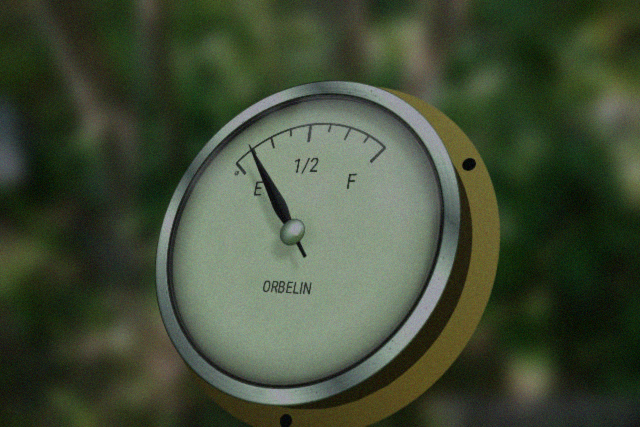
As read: {"value": 0.125}
